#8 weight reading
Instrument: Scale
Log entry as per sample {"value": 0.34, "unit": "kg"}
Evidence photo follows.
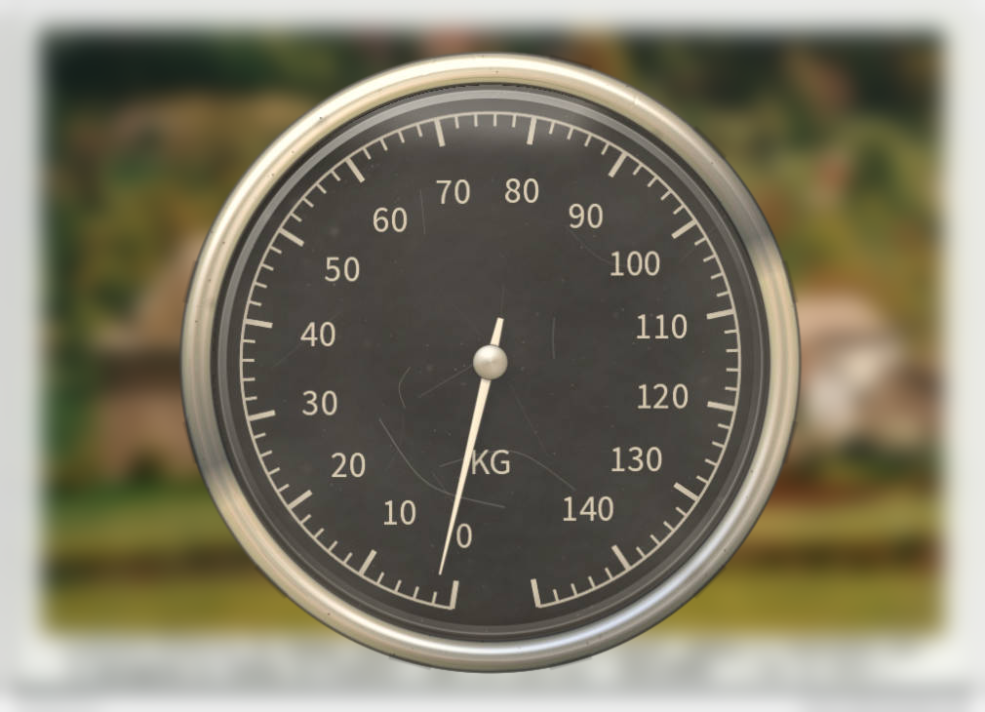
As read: {"value": 2, "unit": "kg"}
